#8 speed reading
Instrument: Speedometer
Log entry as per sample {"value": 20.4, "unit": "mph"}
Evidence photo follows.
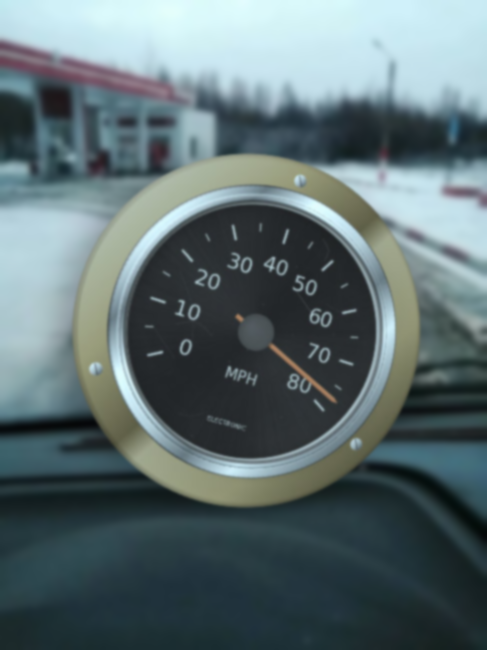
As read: {"value": 77.5, "unit": "mph"}
